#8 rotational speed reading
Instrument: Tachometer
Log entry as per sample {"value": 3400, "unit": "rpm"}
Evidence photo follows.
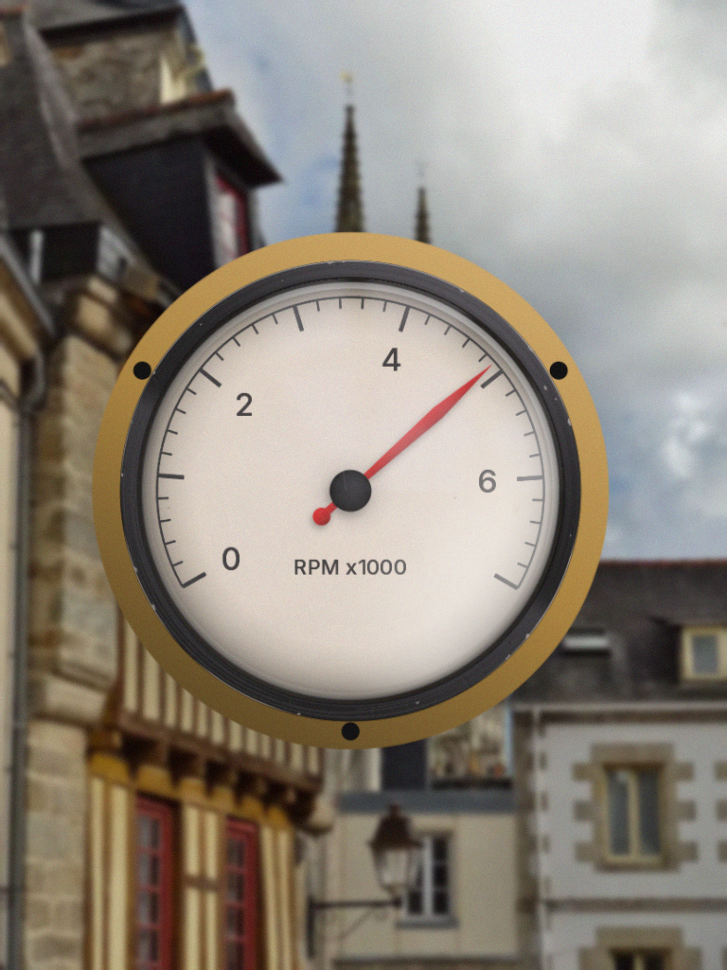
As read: {"value": 4900, "unit": "rpm"}
